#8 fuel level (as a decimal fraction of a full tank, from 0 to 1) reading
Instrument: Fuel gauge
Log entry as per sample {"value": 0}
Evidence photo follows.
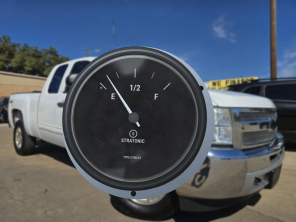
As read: {"value": 0.125}
